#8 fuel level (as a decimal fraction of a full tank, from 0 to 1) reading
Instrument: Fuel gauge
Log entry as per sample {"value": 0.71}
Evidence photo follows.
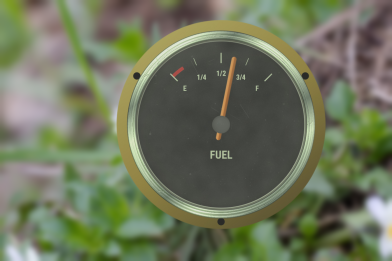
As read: {"value": 0.625}
